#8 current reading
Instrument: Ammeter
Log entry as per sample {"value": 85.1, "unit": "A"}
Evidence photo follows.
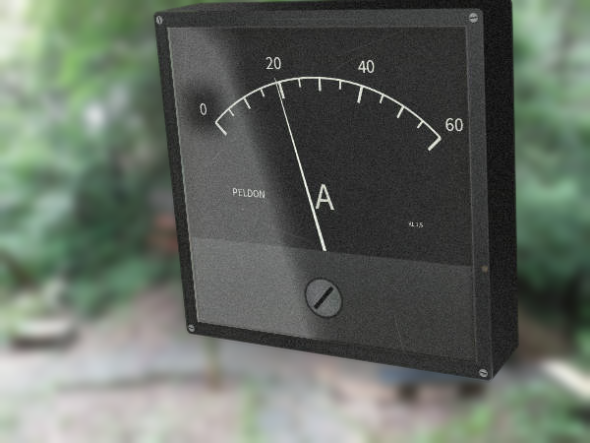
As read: {"value": 20, "unit": "A"}
